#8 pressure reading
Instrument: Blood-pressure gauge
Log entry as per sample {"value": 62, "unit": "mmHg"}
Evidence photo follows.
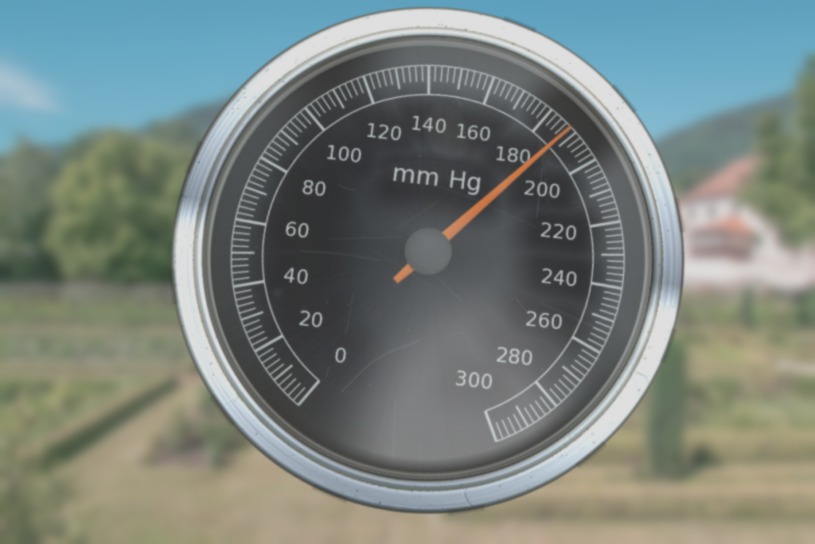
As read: {"value": 188, "unit": "mmHg"}
